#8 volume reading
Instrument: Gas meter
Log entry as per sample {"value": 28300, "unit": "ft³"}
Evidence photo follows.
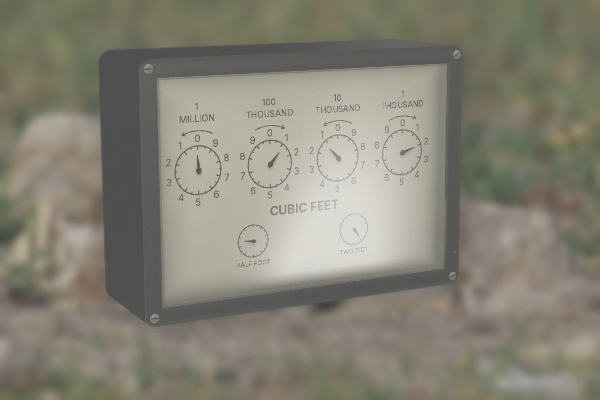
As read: {"value": 11200, "unit": "ft³"}
